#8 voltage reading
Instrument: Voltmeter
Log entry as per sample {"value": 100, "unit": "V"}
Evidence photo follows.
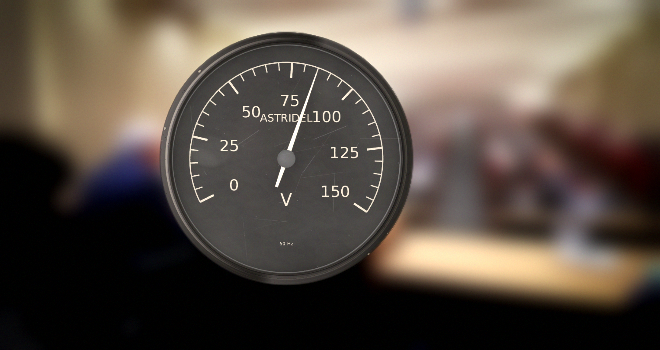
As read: {"value": 85, "unit": "V"}
